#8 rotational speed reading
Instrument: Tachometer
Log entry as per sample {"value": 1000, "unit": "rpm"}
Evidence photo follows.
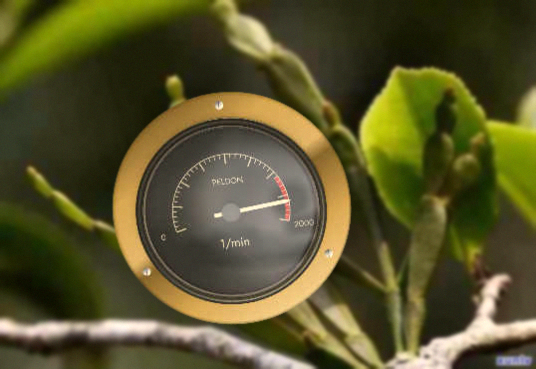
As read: {"value": 1800, "unit": "rpm"}
